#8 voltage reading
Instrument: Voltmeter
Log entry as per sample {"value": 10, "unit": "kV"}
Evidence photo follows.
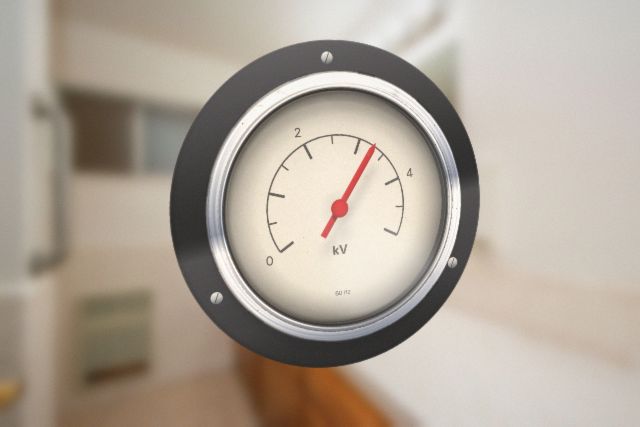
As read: {"value": 3.25, "unit": "kV"}
